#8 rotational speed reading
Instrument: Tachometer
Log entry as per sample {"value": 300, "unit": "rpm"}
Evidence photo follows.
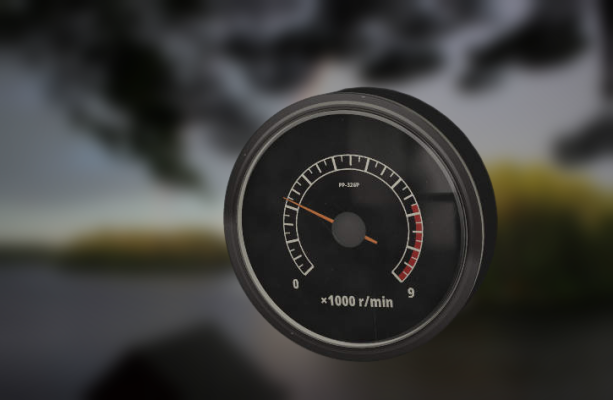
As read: {"value": 2250, "unit": "rpm"}
